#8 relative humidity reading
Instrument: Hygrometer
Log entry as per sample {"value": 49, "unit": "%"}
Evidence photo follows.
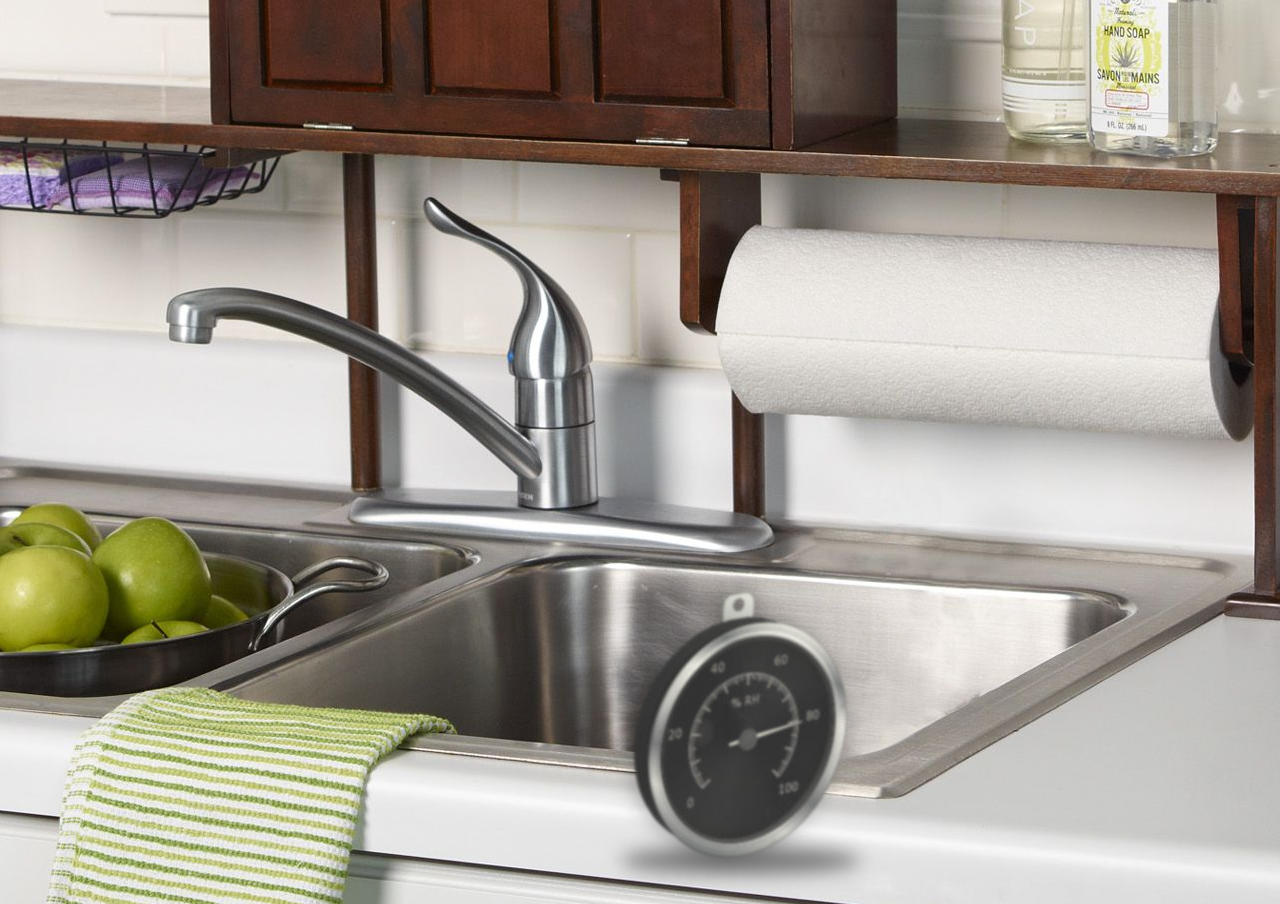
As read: {"value": 80, "unit": "%"}
